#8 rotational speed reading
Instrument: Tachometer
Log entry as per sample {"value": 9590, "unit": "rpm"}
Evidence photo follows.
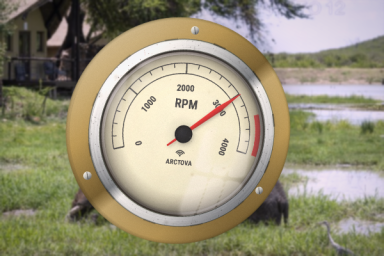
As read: {"value": 3000, "unit": "rpm"}
